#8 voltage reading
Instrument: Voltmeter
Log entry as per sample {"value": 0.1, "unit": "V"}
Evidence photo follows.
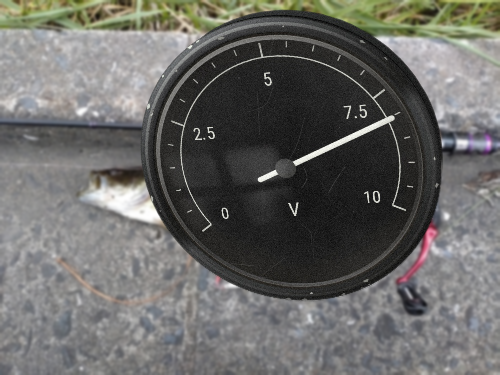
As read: {"value": 8, "unit": "V"}
